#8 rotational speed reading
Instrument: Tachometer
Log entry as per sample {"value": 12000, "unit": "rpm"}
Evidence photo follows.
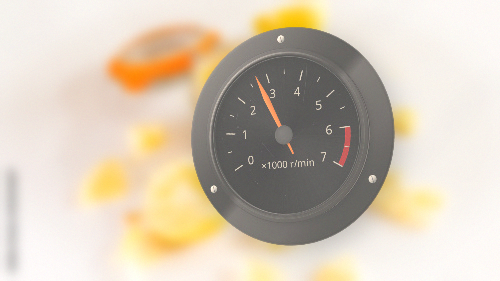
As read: {"value": 2750, "unit": "rpm"}
